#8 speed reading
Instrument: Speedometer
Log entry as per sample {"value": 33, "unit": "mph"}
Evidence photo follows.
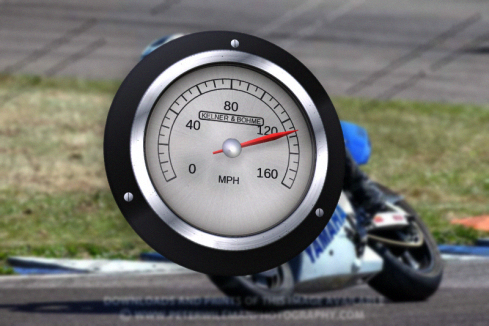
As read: {"value": 127.5, "unit": "mph"}
